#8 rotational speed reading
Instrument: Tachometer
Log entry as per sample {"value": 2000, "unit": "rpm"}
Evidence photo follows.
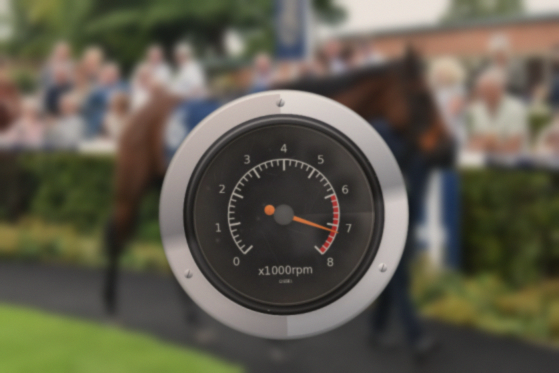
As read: {"value": 7200, "unit": "rpm"}
